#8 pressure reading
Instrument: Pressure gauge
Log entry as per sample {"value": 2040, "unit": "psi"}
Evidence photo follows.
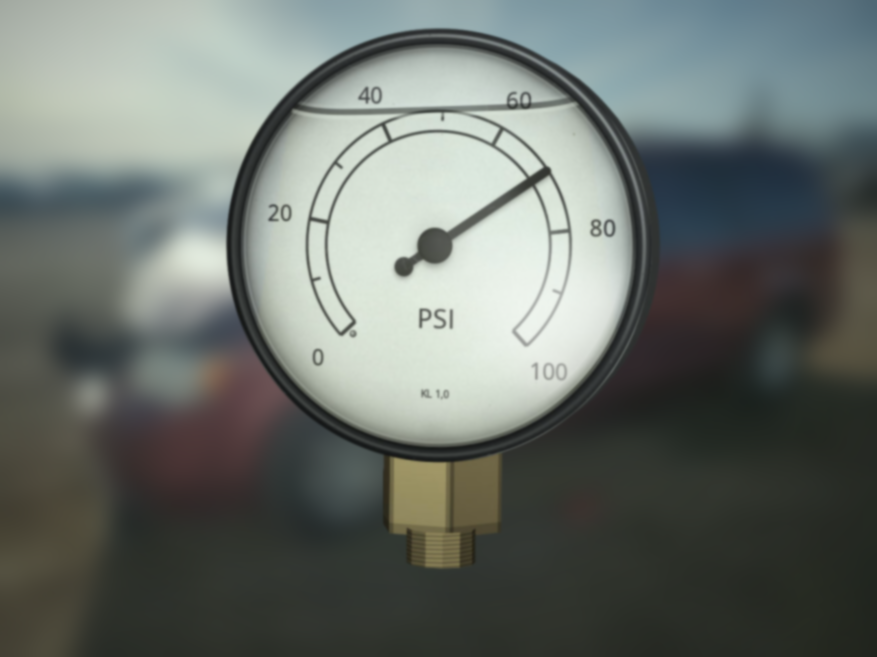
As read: {"value": 70, "unit": "psi"}
